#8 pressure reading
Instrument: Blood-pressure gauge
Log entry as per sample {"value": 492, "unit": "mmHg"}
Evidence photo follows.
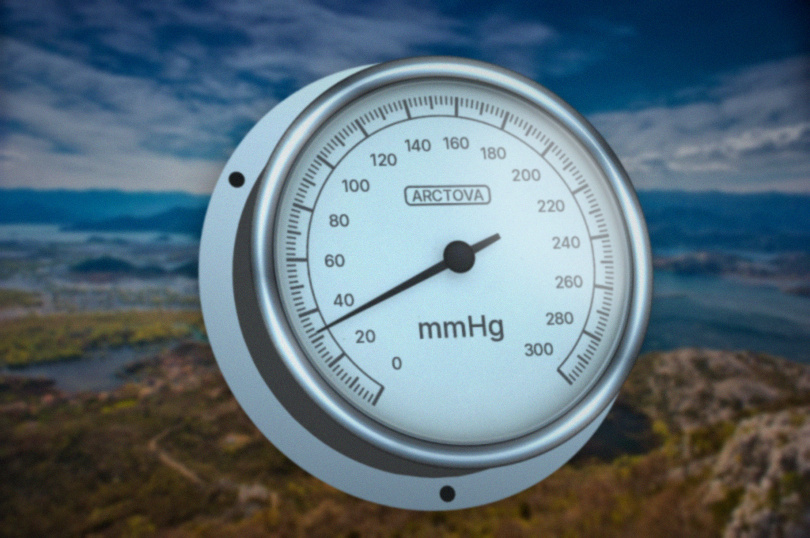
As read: {"value": 32, "unit": "mmHg"}
